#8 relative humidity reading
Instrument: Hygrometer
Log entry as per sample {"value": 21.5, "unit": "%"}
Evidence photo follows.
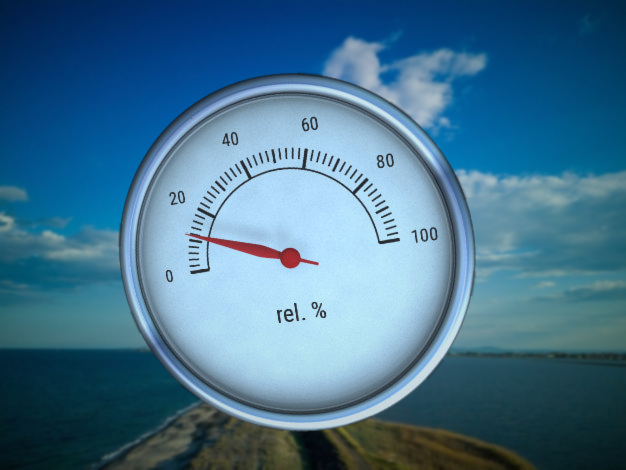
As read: {"value": 12, "unit": "%"}
